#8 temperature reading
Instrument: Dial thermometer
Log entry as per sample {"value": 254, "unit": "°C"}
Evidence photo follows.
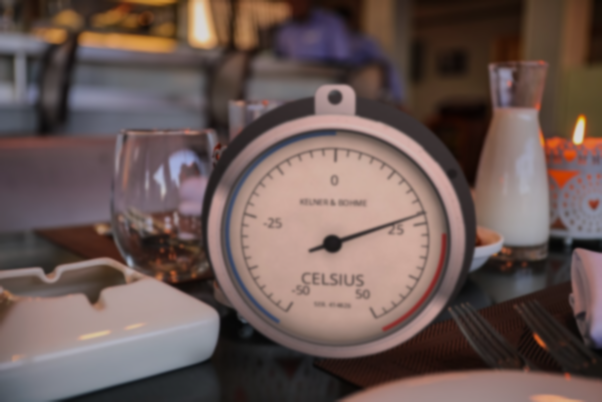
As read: {"value": 22.5, "unit": "°C"}
